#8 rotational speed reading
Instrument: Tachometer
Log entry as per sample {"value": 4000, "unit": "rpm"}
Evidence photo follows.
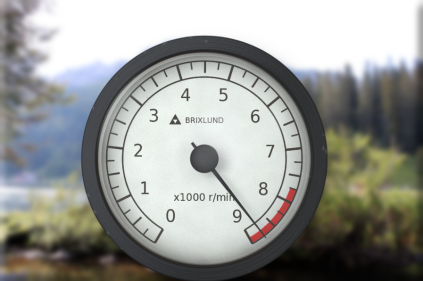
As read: {"value": 8750, "unit": "rpm"}
